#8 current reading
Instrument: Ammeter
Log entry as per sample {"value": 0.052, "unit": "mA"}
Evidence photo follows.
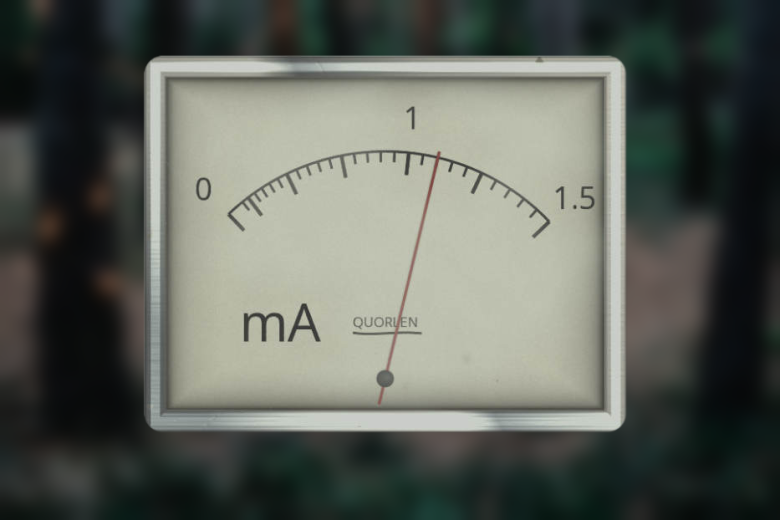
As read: {"value": 1.1, "unit": "mA"}
